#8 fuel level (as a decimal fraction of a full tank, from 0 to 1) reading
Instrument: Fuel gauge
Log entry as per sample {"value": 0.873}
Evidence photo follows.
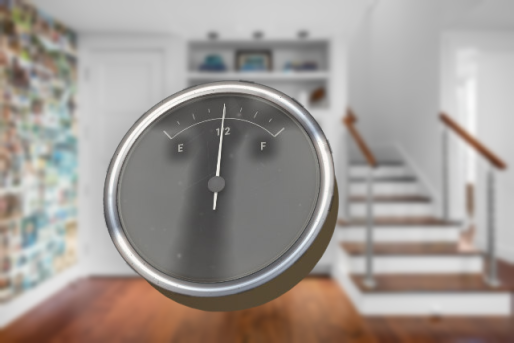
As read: {"value": 0.5}
